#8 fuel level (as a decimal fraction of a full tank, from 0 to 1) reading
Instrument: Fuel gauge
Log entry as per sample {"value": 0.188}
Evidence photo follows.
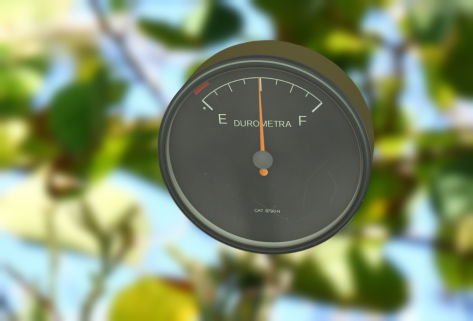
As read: {"value": 0.5}
